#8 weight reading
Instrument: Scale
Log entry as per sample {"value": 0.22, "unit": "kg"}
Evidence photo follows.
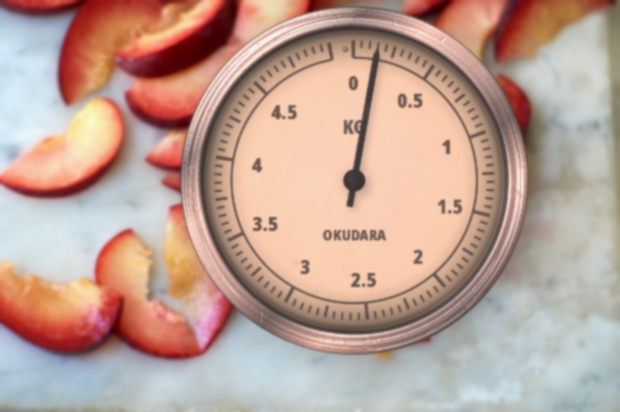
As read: {"value": 0.15, "unit": "kg"}
